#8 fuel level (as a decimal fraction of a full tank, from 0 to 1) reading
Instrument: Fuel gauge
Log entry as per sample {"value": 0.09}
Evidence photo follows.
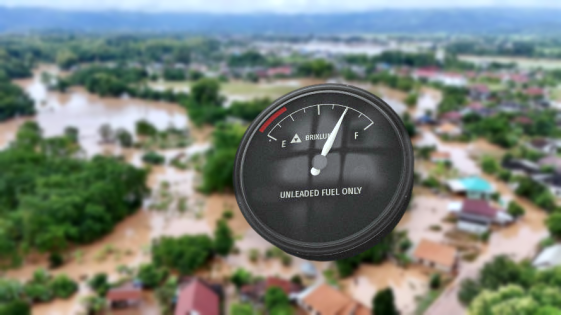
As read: {"value": 0.75}
